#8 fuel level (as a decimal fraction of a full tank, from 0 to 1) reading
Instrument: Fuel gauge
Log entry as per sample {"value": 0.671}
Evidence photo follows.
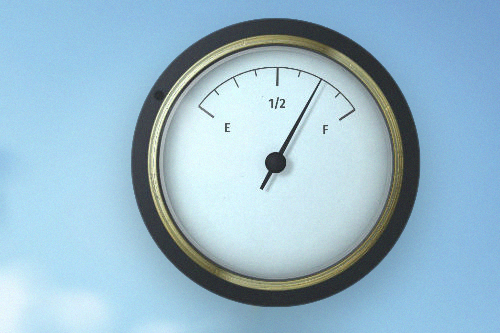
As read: {"value": 0.75}
